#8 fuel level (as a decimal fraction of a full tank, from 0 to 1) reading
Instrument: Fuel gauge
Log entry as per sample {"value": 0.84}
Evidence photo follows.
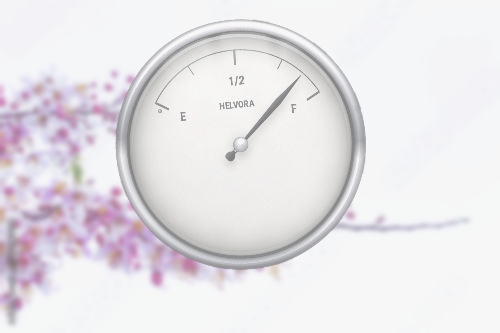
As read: {"value": 0.875}
